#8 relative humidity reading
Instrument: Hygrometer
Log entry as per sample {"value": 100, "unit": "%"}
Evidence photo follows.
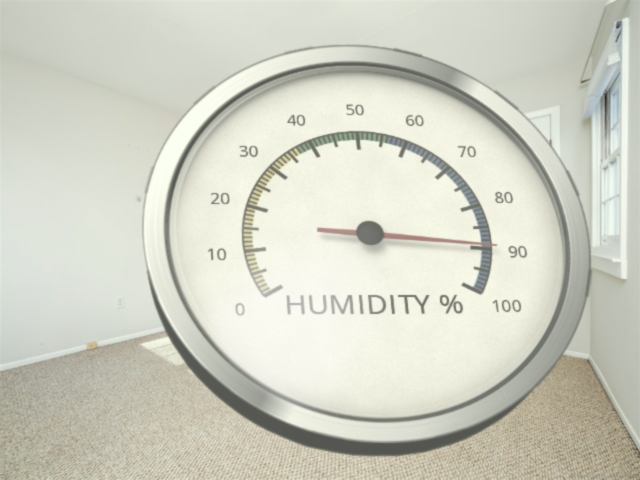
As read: {"value": 90, "unit": "%"}
